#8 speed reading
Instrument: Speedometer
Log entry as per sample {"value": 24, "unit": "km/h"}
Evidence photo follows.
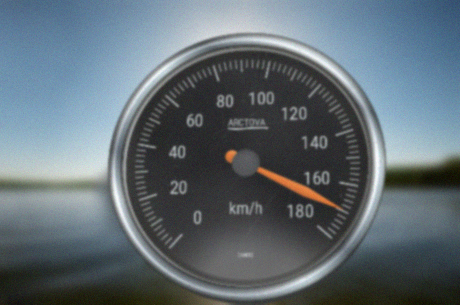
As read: {"value": 170, "unit": "km/h"}
